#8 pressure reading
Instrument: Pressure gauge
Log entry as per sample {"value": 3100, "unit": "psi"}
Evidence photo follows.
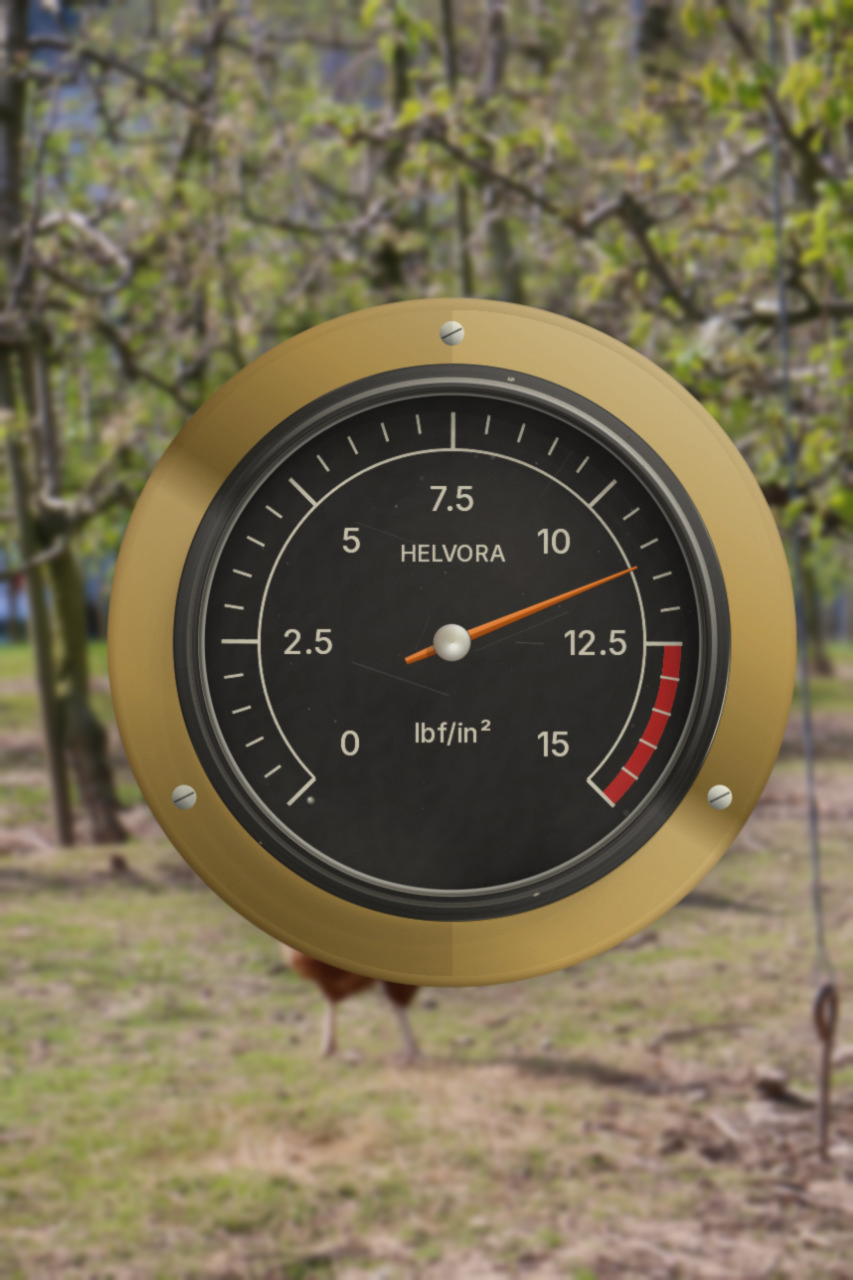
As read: {"value": 11.25, "unit": "psi"}
